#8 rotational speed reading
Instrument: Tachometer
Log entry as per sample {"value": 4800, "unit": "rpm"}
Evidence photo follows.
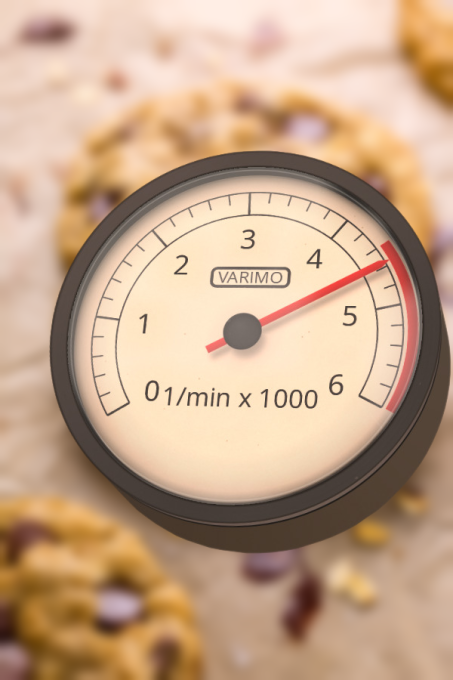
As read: {"value": 4600, "unit": "rpm"}
